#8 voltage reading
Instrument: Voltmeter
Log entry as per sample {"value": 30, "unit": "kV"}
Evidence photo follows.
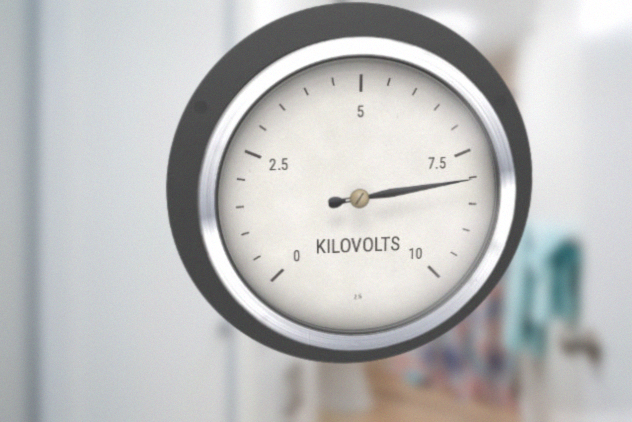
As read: {"value": 8, "unit": "kV"}
